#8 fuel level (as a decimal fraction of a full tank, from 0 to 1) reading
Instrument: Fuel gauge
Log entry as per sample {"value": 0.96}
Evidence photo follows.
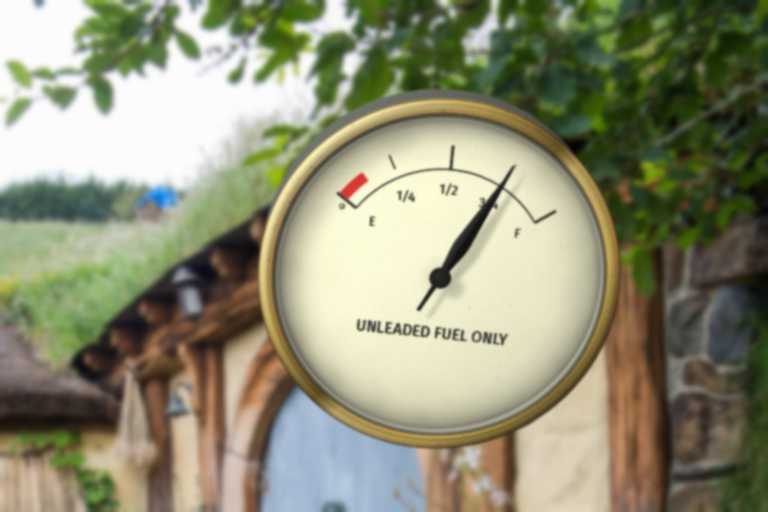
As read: {"value": 0.75}
